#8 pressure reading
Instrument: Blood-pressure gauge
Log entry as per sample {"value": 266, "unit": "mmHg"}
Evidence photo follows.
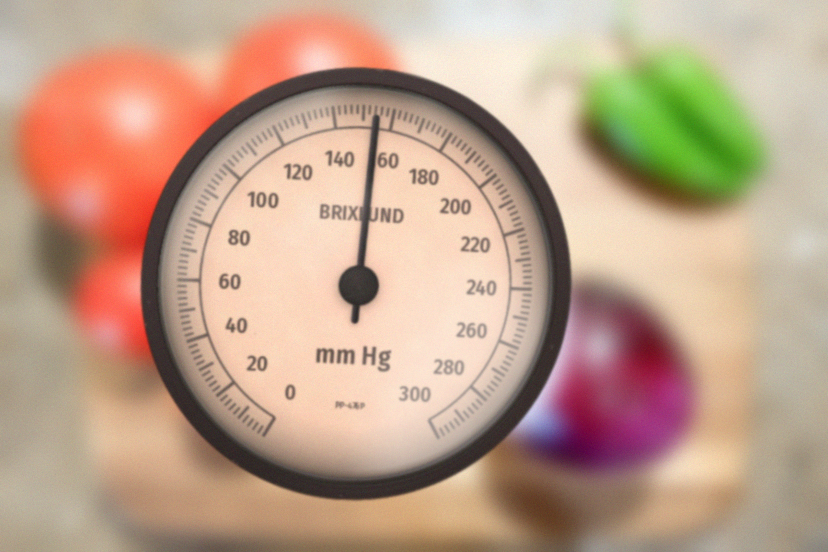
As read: {"value": 154, "unit": "mmHg"}
